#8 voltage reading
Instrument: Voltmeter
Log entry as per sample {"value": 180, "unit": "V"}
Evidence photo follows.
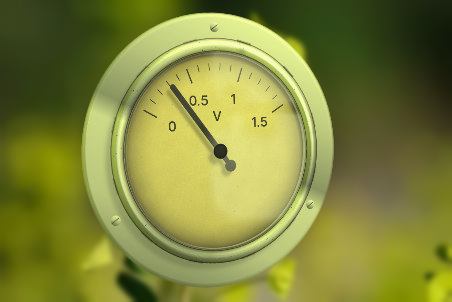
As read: {"value": 0.3, "unit": "V"}
